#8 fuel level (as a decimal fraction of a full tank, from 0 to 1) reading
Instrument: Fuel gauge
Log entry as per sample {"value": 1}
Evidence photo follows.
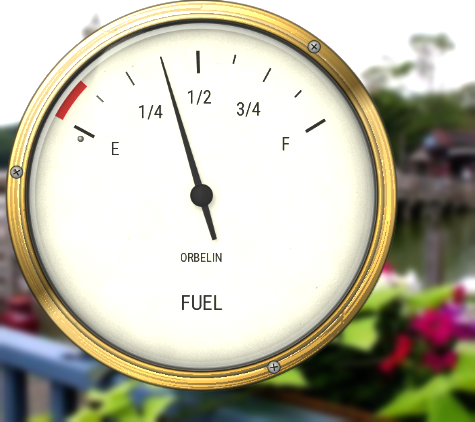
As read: {"value": 0.375}
